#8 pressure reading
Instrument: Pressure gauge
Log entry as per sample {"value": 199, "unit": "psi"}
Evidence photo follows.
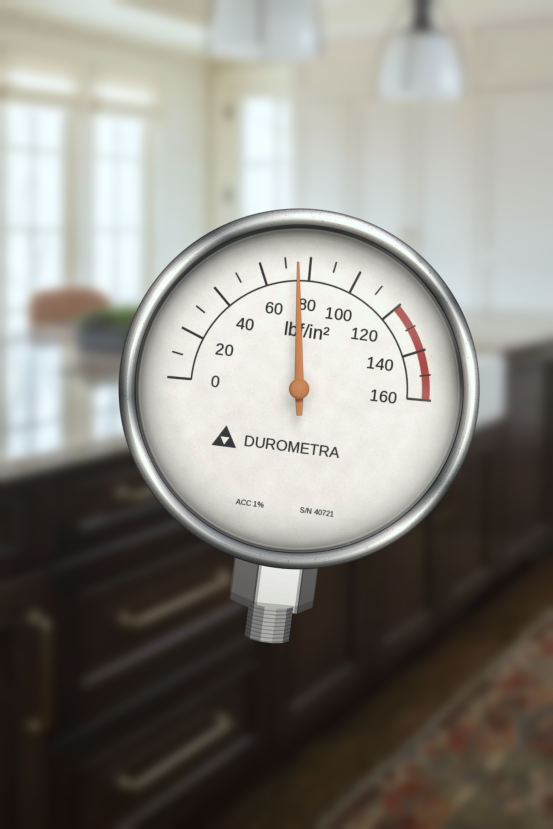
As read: {"value": 75, "unit": "psi"}
